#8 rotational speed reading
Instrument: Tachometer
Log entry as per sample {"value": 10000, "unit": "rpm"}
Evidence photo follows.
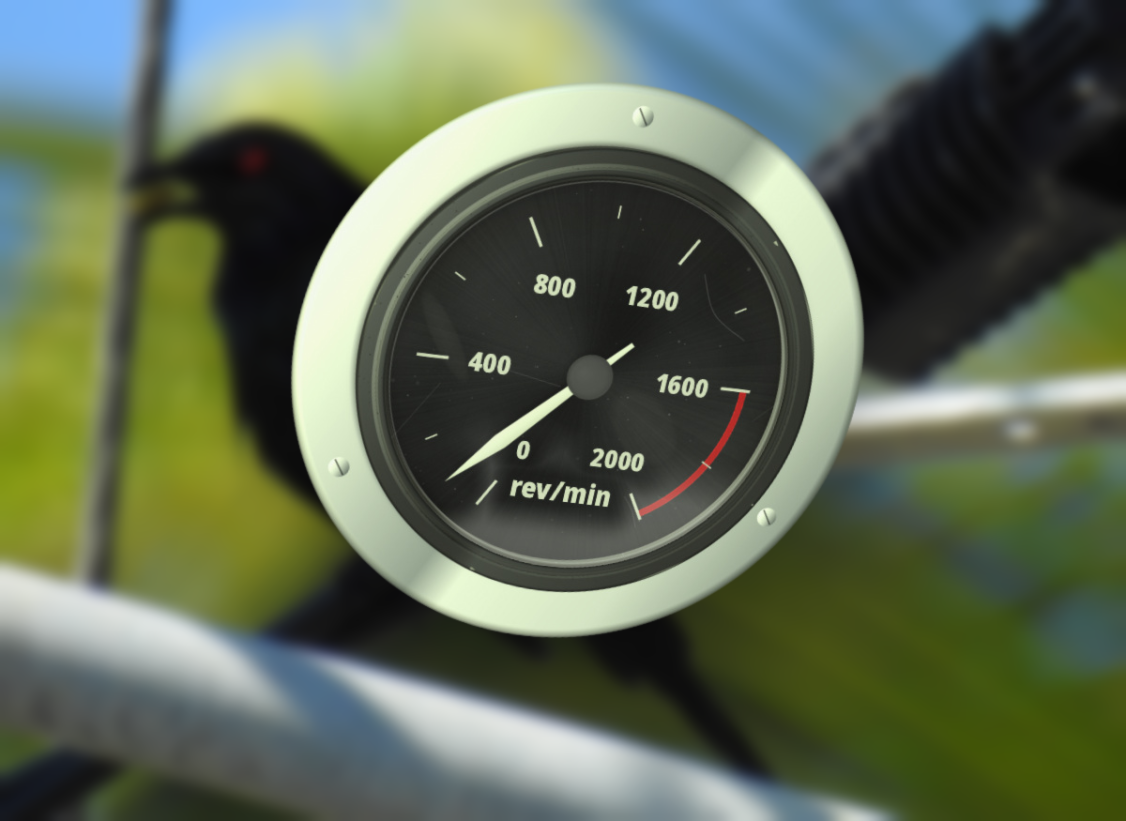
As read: {"value": 100, "unit": "rpm"}
